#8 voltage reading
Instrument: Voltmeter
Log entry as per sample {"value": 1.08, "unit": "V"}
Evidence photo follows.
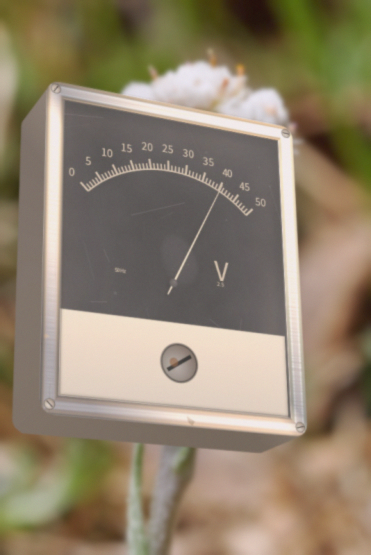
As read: {"value": 40, "unit": "V"}
